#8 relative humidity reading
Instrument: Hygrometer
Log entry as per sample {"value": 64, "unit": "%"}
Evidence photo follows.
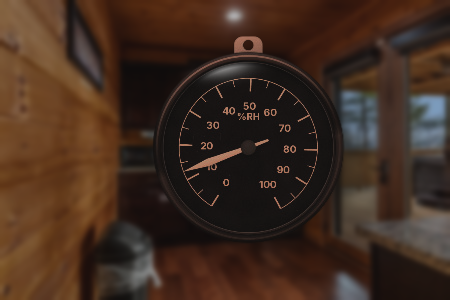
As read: {"value": 12.5, "unit": "%"}
